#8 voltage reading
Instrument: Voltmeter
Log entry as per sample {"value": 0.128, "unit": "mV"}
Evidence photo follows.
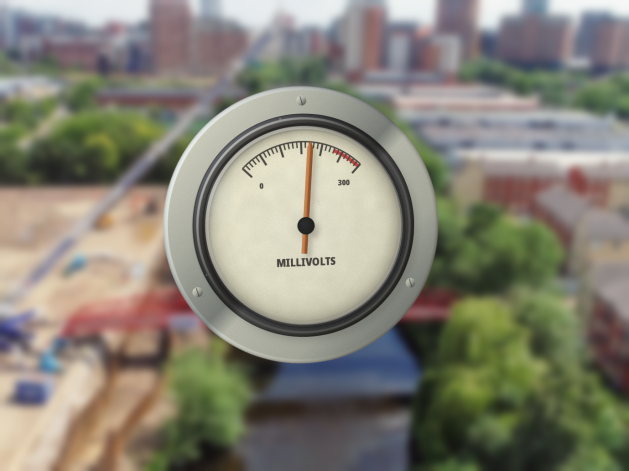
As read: {"value": 170, "unit": "mV"}
